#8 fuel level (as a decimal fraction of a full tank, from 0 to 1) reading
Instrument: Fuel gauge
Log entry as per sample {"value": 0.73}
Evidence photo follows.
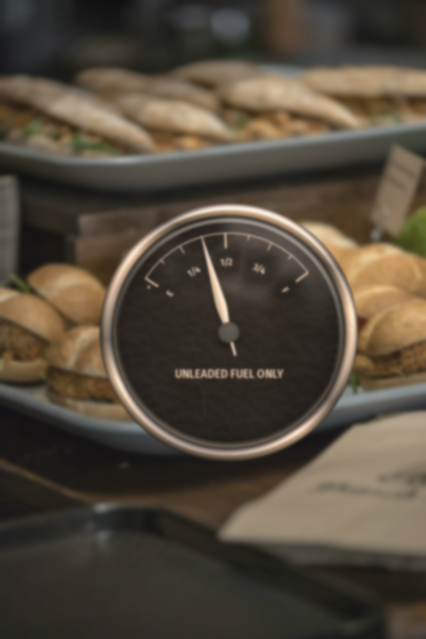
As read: {"value": 0.375}
